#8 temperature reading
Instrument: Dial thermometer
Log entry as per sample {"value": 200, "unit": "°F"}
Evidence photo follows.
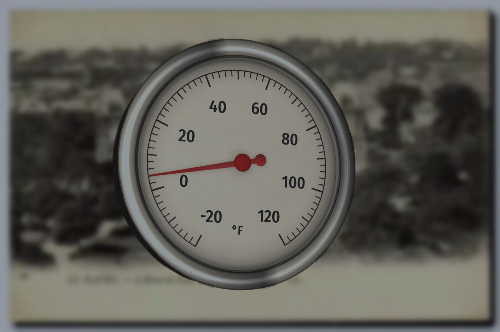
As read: {"value": 4, "unit": "°F"}
